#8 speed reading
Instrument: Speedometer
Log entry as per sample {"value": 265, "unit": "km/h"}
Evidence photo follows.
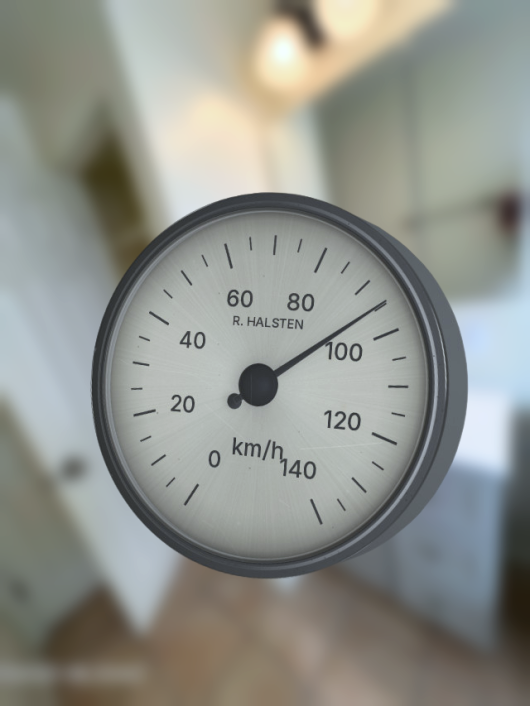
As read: {"value": 95, "unit": "km/h"}
